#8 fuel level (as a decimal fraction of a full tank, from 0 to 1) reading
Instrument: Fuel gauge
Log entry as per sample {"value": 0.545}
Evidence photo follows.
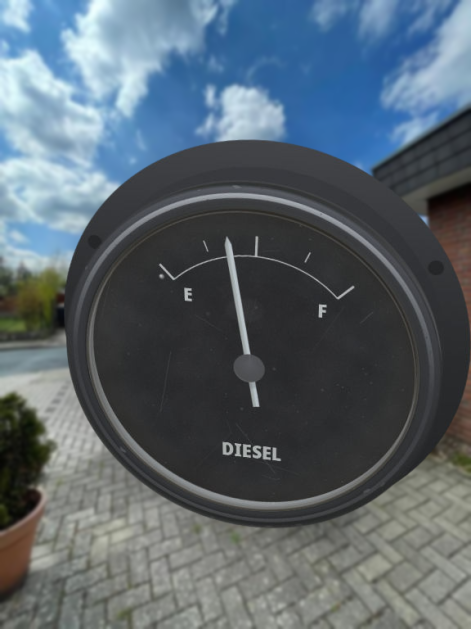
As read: {"value": 0.375}
